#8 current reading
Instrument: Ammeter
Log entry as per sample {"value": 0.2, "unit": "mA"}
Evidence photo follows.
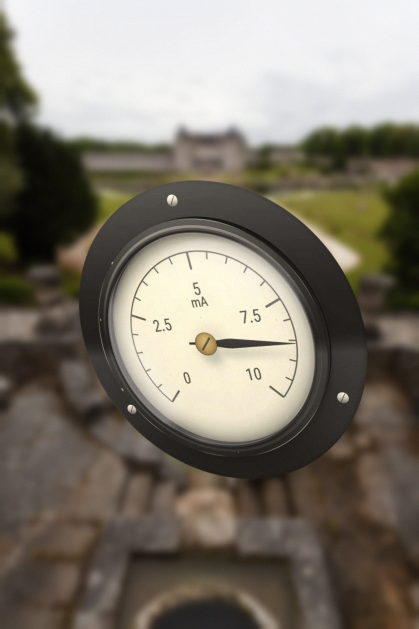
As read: {"value": 8.5, "unit": "mA"}
